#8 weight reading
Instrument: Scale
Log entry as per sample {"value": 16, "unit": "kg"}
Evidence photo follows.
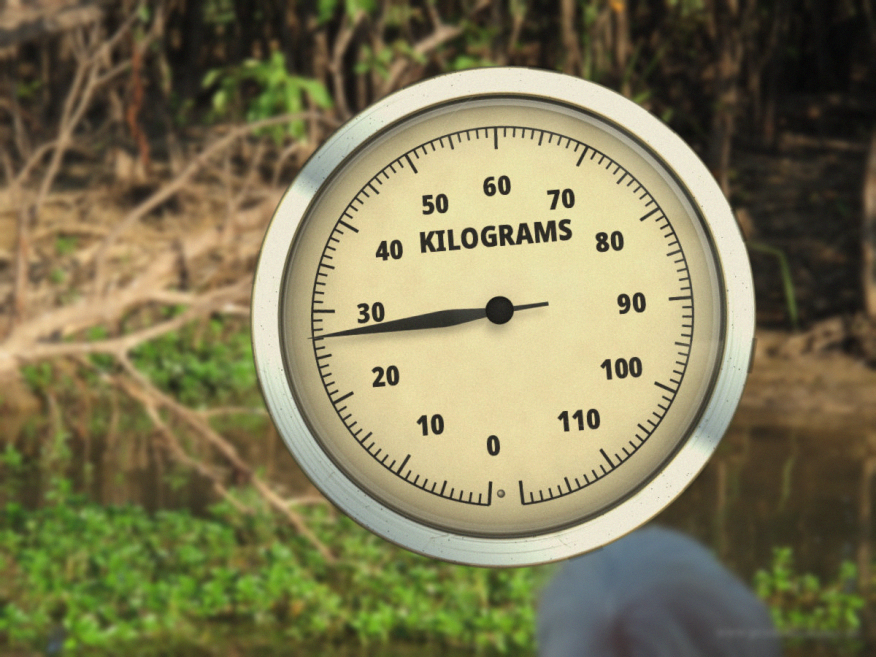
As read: {"value": 27, "unit": "kg"}
